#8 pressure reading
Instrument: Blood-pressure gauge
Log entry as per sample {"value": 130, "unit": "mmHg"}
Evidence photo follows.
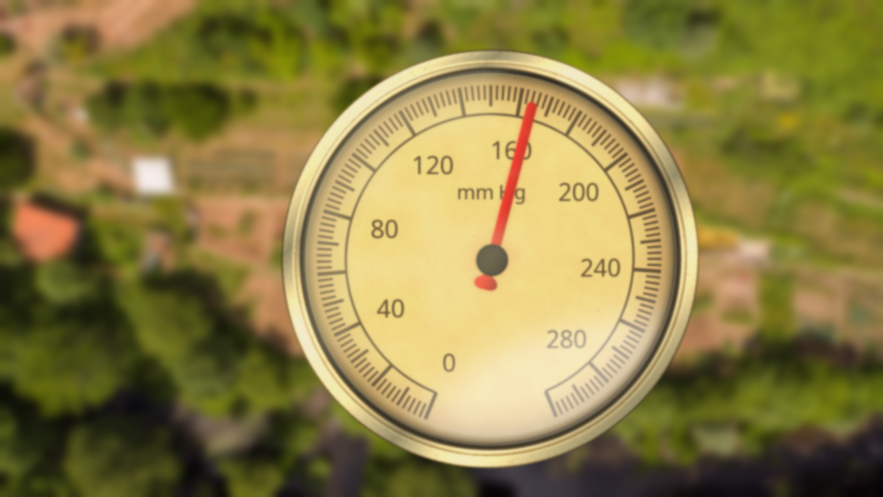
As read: {"value": 164, "unit": "mmHg"}
